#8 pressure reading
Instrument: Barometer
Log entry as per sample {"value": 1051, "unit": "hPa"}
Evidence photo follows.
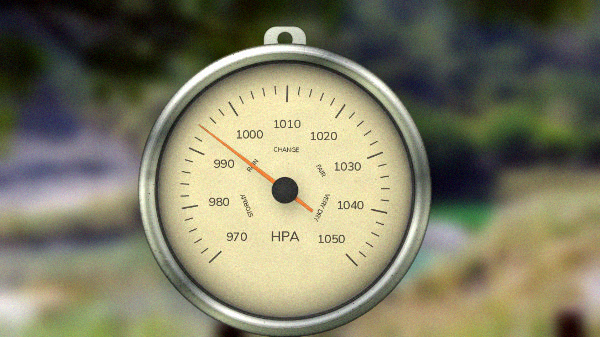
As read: {"value": 994, "unit": "hPa"}
